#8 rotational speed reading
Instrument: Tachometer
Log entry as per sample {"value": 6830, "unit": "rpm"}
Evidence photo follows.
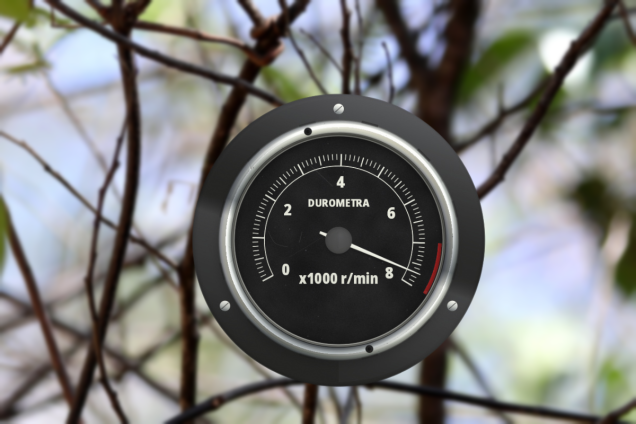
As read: {"value": 7700, "unit": "rpm"}
